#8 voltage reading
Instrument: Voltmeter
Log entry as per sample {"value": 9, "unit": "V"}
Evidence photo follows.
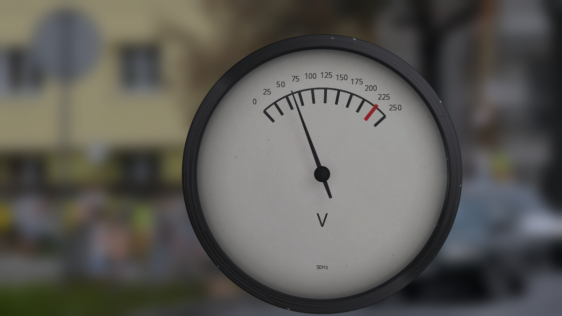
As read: {"value": 62.5, "unit": "V"}
